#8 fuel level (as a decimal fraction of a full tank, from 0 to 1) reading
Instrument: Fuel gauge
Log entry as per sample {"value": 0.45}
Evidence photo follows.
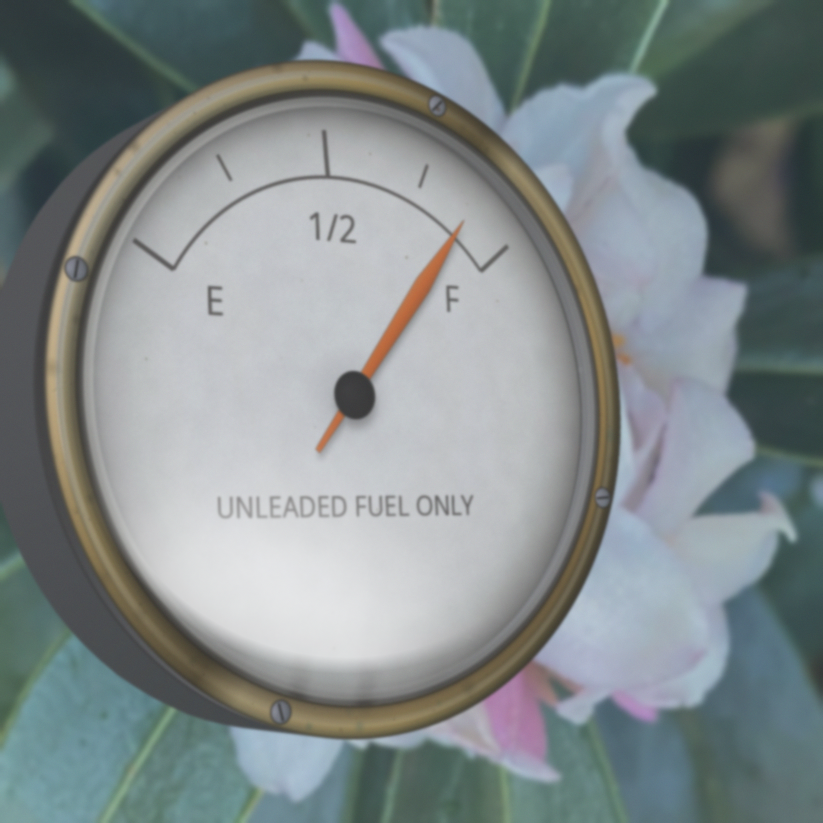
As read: {"value": 0.875}
